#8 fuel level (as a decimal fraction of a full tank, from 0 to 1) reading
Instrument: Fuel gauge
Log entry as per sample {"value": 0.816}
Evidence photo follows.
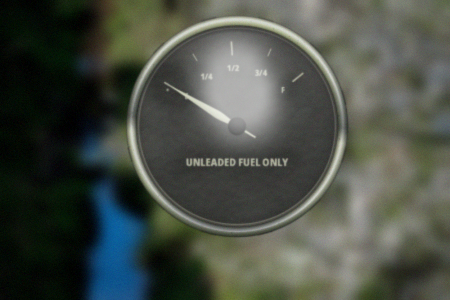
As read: {"value": 0}
